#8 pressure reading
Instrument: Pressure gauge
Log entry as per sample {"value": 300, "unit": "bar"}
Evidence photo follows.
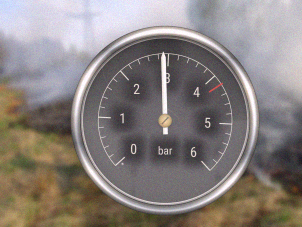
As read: {"value": 2.9, "unit": "bar"}
